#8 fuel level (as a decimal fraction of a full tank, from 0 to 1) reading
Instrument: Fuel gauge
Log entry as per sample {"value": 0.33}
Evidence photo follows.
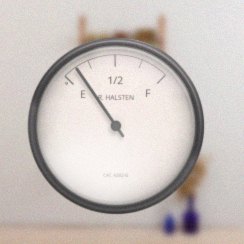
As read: {"value": 0.125}
